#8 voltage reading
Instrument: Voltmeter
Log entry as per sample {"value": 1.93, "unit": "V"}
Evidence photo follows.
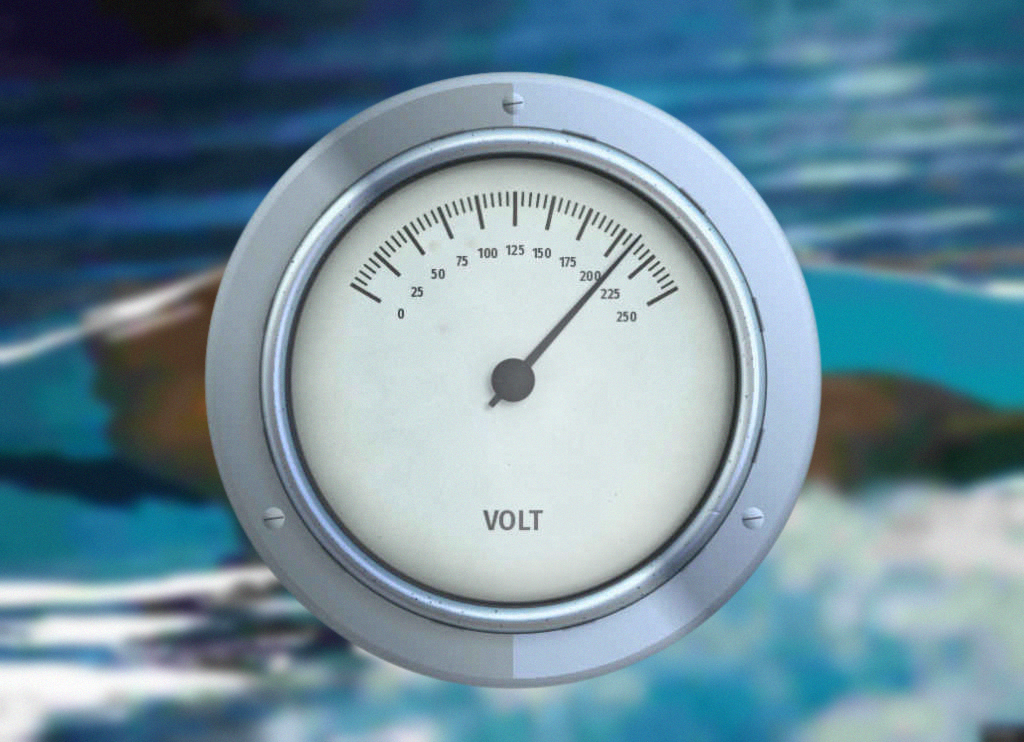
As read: {"value": 210, "unit": "V"}
